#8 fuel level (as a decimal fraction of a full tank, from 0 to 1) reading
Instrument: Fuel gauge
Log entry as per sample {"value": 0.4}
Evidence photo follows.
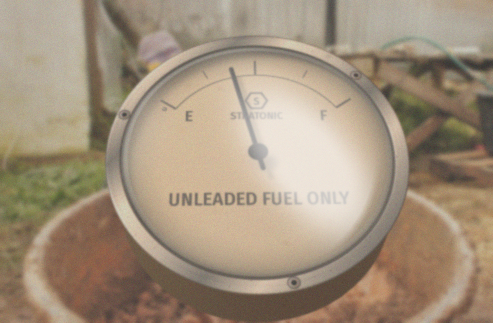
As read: {"value": 0.375}
